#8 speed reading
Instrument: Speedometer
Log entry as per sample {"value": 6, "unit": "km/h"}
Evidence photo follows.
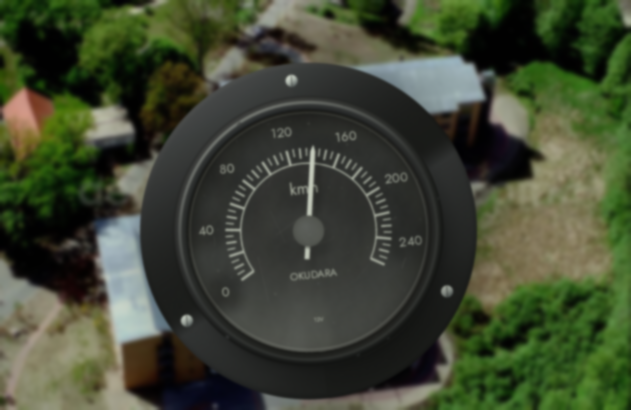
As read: {"value": 140, "unit": "km/h"}
